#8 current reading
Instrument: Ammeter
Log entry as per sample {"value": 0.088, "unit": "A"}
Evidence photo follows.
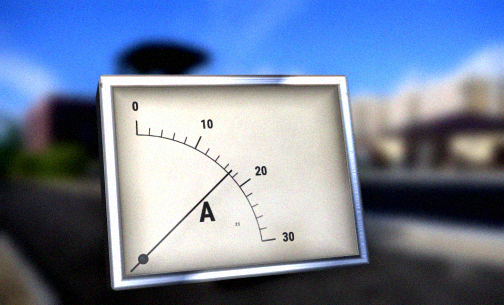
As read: {"value": 17, "unit": "A"}
